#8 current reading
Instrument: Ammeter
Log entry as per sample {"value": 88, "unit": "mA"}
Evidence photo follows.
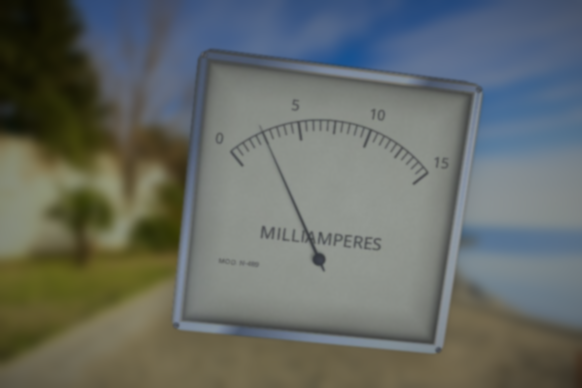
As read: {"value": 2.5, "unit": "mA"}
